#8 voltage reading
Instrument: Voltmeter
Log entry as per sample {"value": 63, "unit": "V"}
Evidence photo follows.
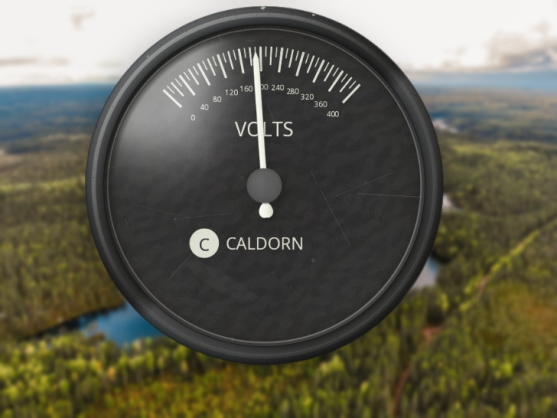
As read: {"value": 190, "unit": "V"}
